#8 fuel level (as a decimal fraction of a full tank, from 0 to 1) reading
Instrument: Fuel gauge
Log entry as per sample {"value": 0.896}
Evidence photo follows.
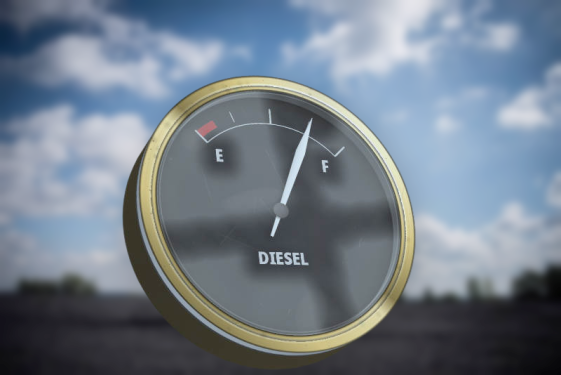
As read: {"value": 0.75}
